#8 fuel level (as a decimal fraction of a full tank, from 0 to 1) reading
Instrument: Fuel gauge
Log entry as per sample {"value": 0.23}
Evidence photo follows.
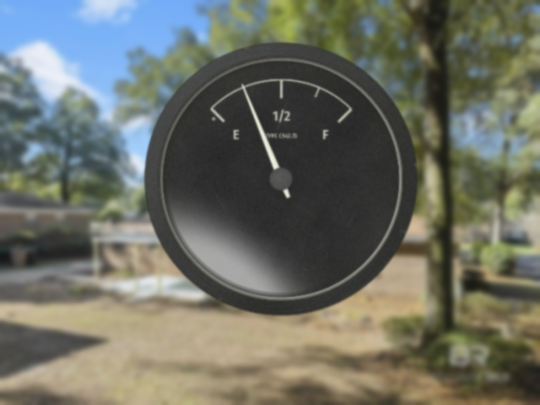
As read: {"value": 0.25}
